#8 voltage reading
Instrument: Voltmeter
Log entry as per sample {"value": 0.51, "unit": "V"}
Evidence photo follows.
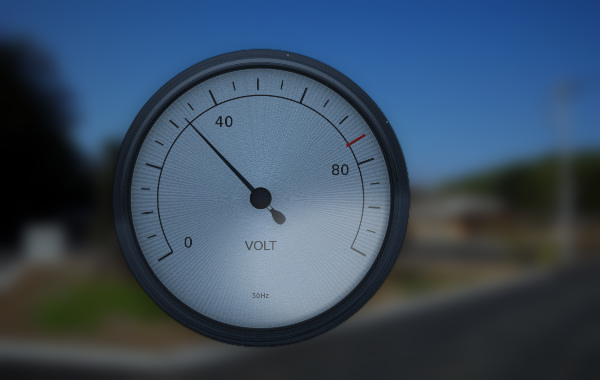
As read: {"value": 32.5, "unit": "V"}
